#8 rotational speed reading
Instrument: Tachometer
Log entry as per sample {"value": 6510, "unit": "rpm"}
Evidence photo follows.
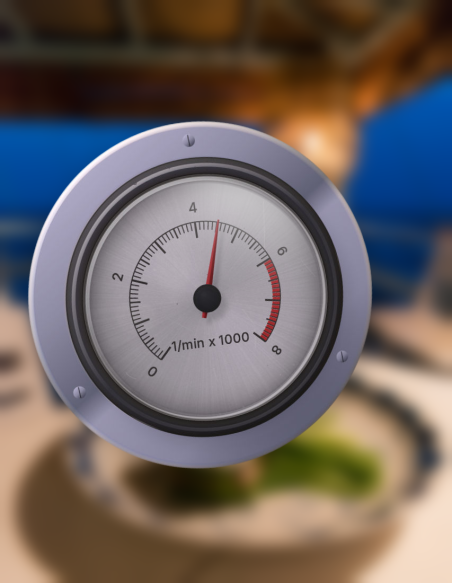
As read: {"value": 4500, "unit": "rpm"}
